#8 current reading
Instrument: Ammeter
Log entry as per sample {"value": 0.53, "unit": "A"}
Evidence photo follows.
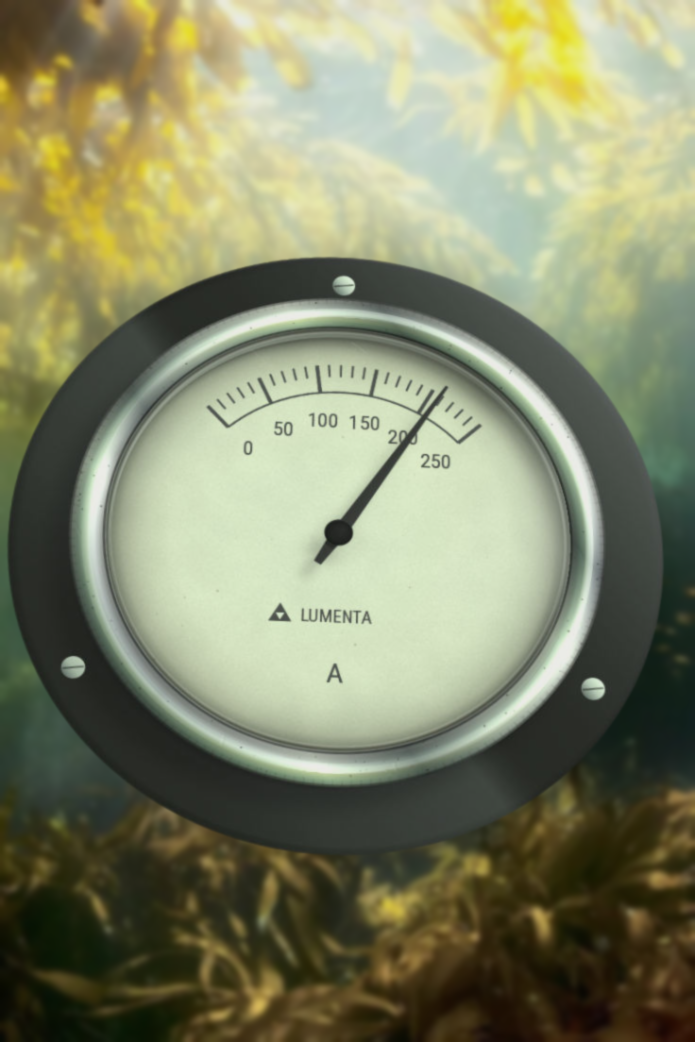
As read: {"value": 210, "unit": "A"}
